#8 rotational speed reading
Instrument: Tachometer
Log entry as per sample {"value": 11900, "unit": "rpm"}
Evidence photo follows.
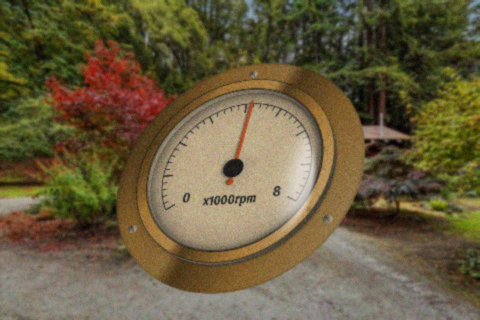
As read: {"value": 4200, "unit": "rpm"}
